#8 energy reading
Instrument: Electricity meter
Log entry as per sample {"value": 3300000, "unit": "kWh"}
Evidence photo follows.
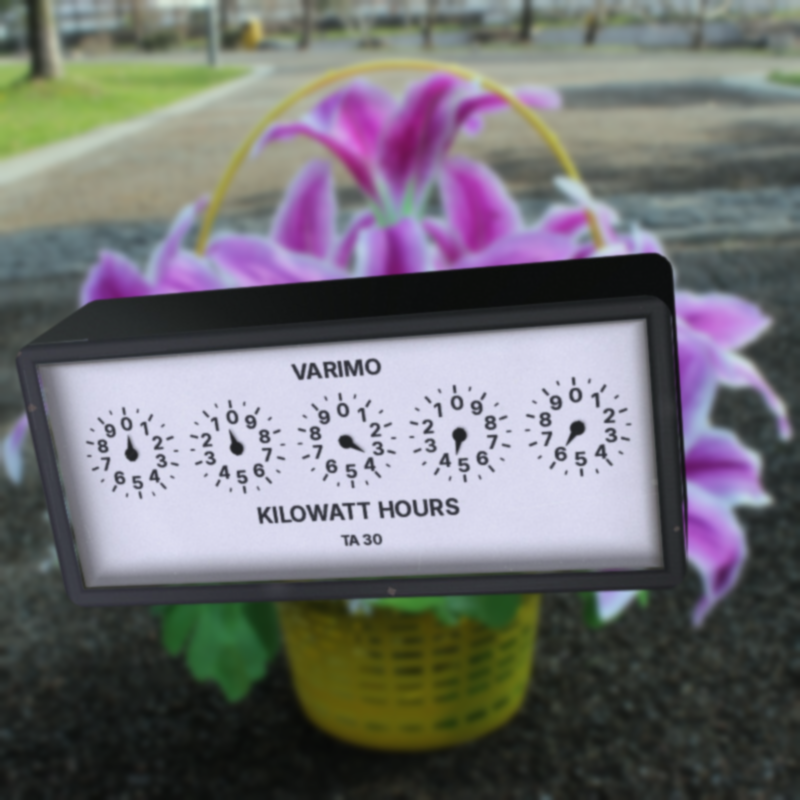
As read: {"value": 346, "unit": "kWh"}
